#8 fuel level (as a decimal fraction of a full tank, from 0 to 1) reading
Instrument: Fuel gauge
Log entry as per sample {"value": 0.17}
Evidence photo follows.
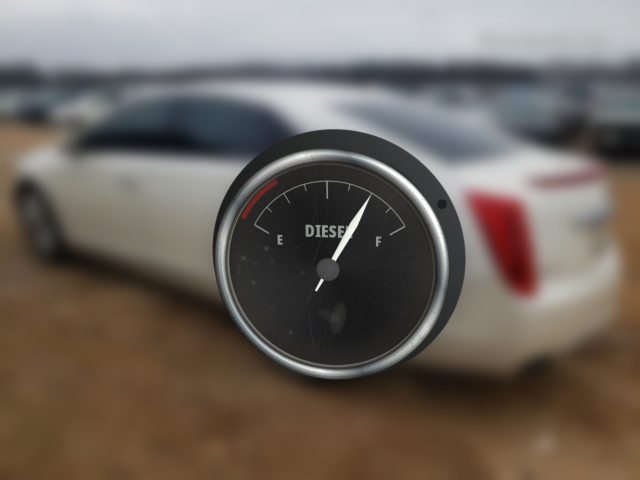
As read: {"value": 0.75}
